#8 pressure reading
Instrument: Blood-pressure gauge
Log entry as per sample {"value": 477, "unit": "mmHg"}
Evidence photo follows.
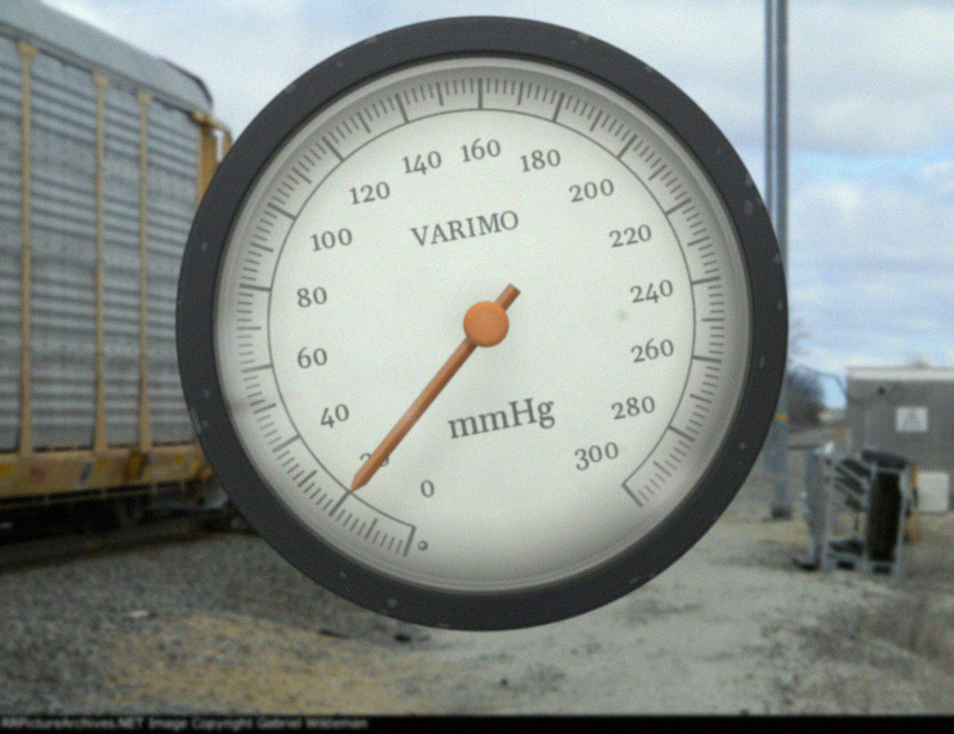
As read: {"value": 20, "unit": "mmHg"}
